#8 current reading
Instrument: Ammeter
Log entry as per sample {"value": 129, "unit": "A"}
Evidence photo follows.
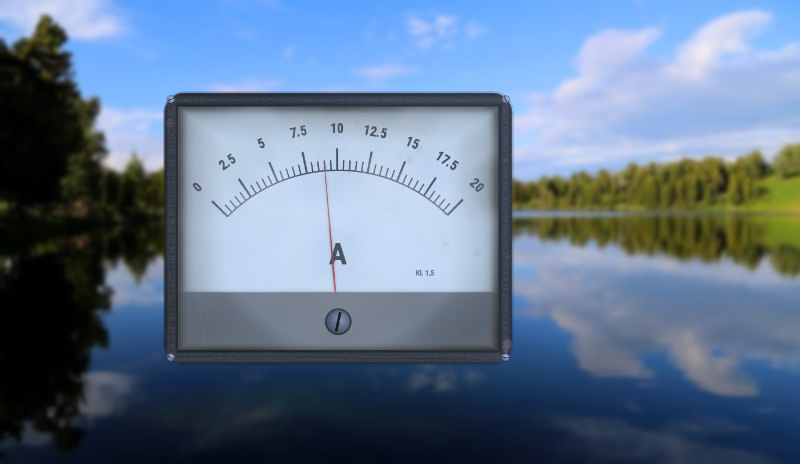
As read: {"value": 9, "unit": "A"}
